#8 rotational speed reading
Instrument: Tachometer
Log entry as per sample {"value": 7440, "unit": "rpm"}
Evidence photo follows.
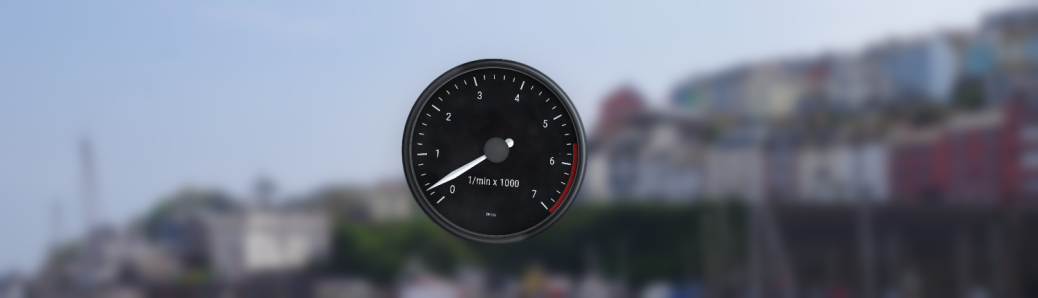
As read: {"value": 300, "unit": "rpm"}
